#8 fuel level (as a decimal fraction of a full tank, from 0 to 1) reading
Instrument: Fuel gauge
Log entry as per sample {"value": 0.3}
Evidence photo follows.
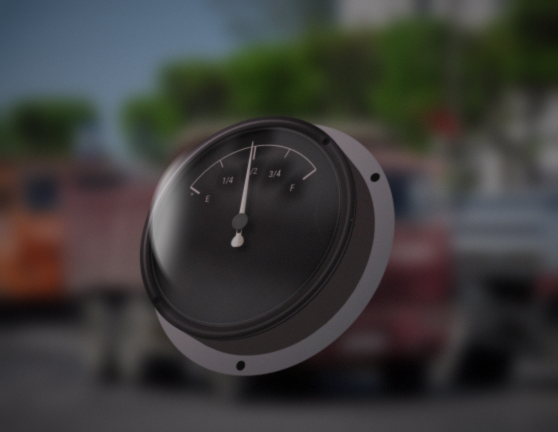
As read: {"value": 0.5}
